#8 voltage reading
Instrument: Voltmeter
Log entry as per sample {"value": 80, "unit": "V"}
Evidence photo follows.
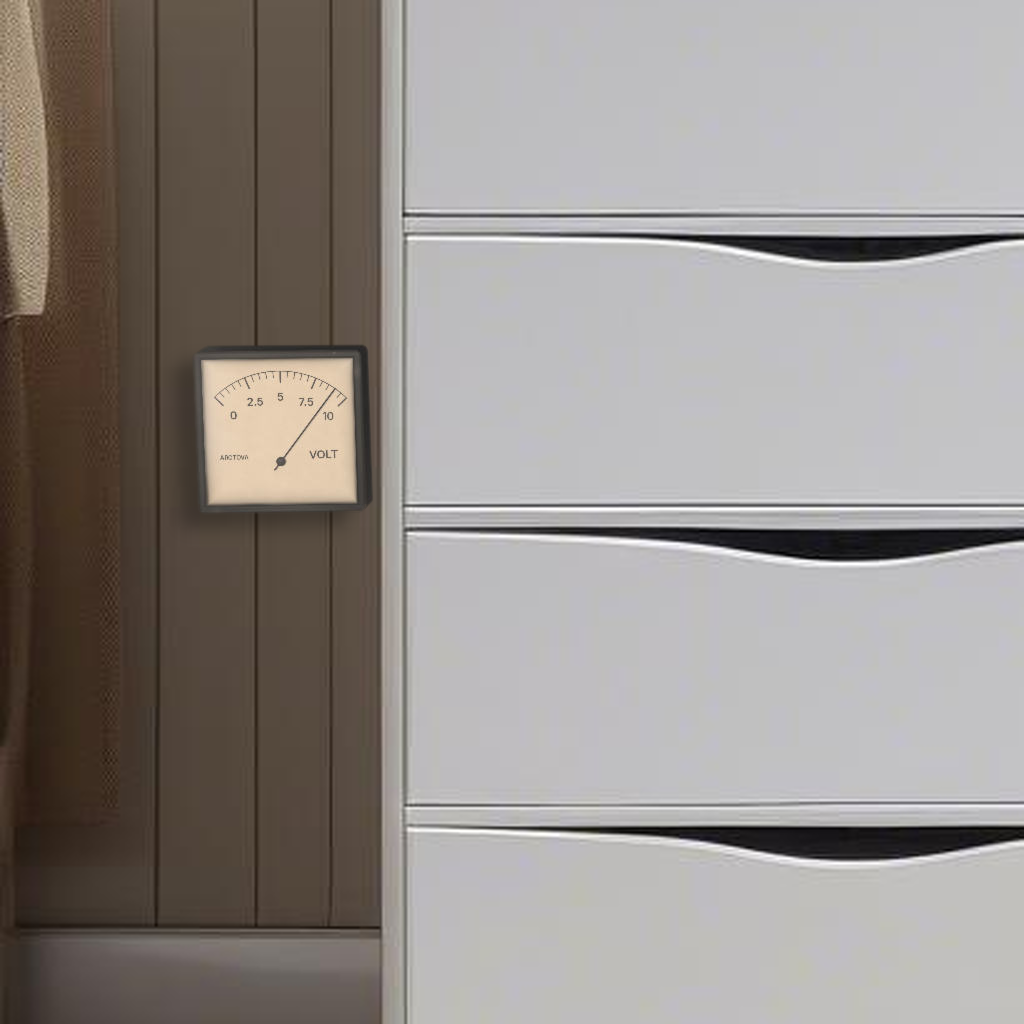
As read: {"value": 9, "unit": "V"}
